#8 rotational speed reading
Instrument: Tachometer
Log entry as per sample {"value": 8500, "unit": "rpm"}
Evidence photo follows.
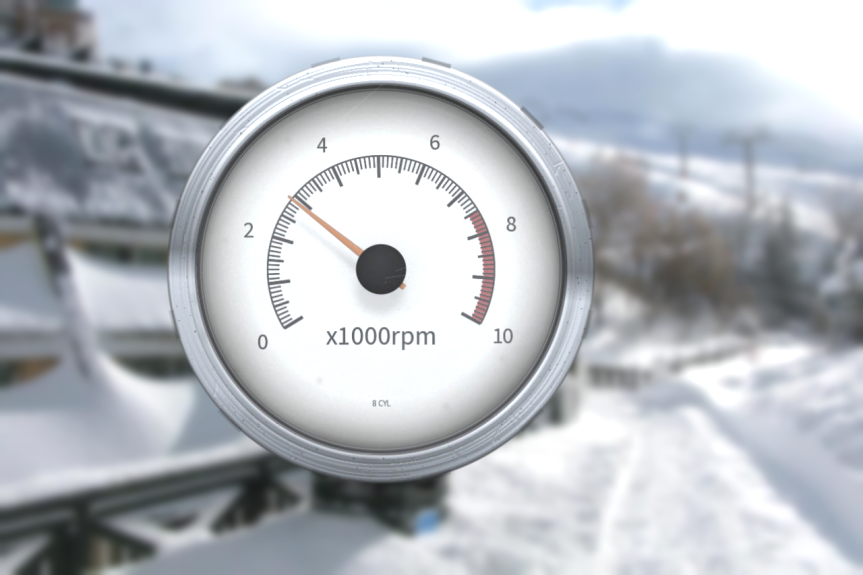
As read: {"value": 2900, "unit": "rpm"}
